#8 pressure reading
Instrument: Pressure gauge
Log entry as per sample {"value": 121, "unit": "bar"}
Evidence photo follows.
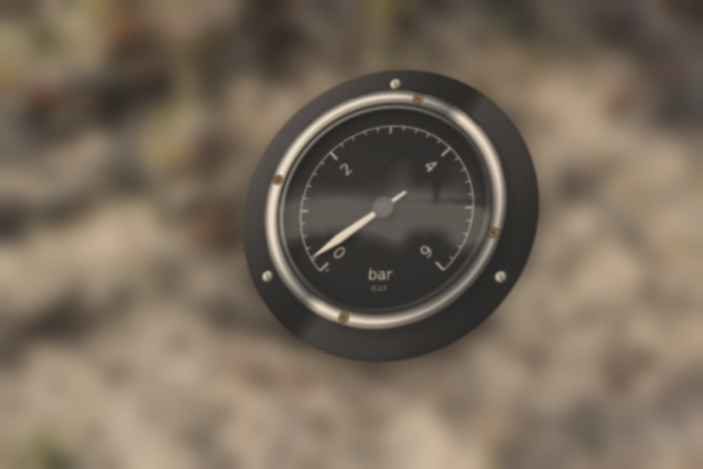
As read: {"value": 0.2, "unit": "bar"}
